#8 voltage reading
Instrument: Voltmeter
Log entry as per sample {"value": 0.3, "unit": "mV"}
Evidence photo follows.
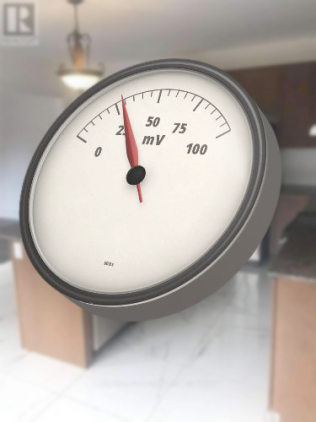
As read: {"value": 30, "unit": "mV"}
